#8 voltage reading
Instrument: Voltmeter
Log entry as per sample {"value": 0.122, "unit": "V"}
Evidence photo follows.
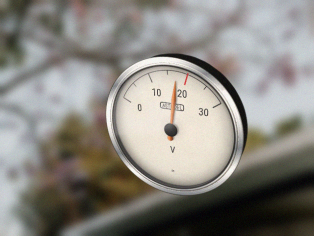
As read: {"value": 17.5, "unit": "V"}
